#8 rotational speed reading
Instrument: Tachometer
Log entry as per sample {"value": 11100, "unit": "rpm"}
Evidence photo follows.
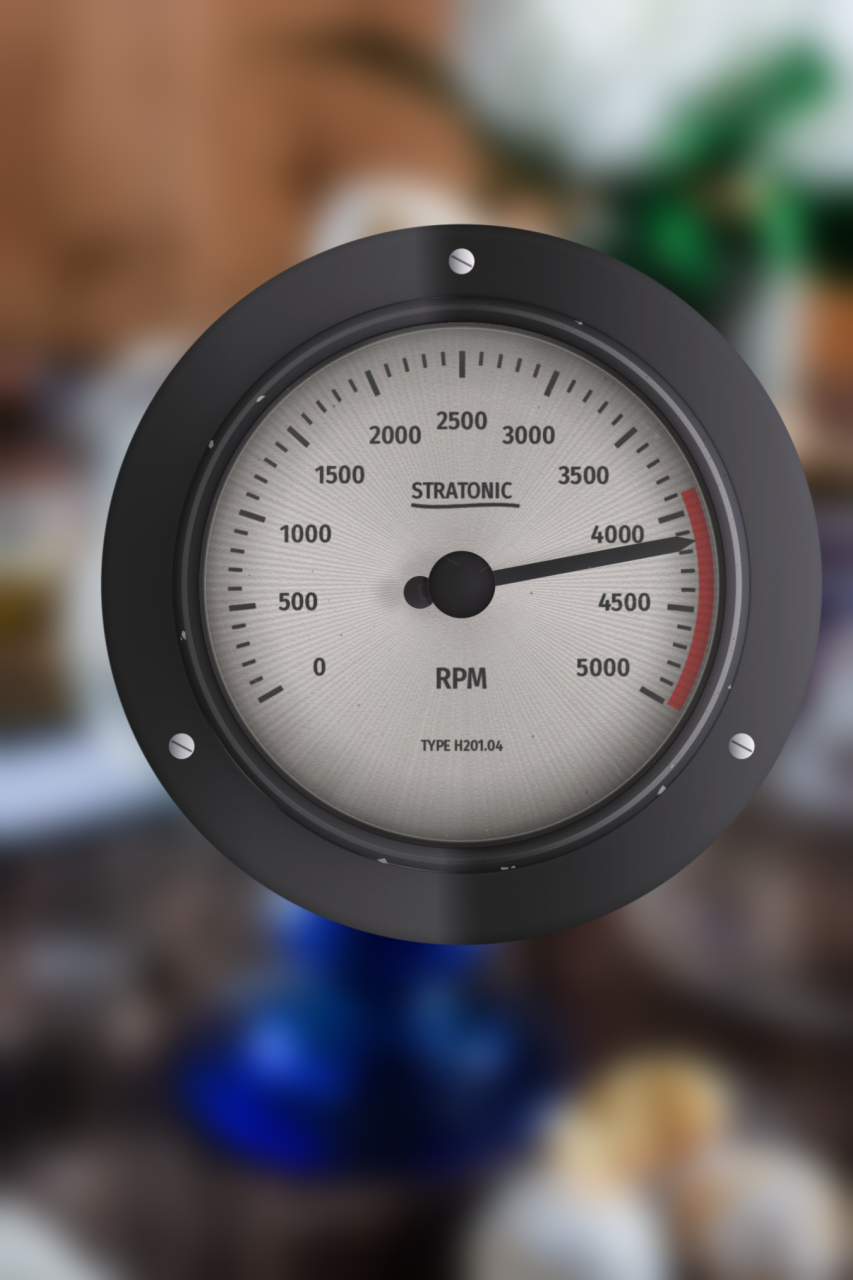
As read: {"value": 4150, "unit": "rpm"}
